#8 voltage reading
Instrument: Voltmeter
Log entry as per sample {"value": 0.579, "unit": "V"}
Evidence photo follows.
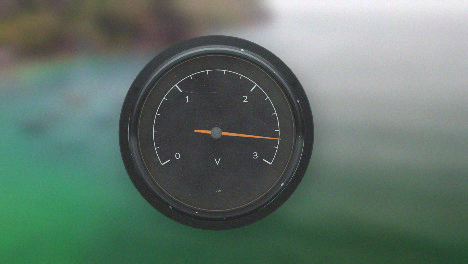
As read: {"value": 2.7, "unit": "V"}
